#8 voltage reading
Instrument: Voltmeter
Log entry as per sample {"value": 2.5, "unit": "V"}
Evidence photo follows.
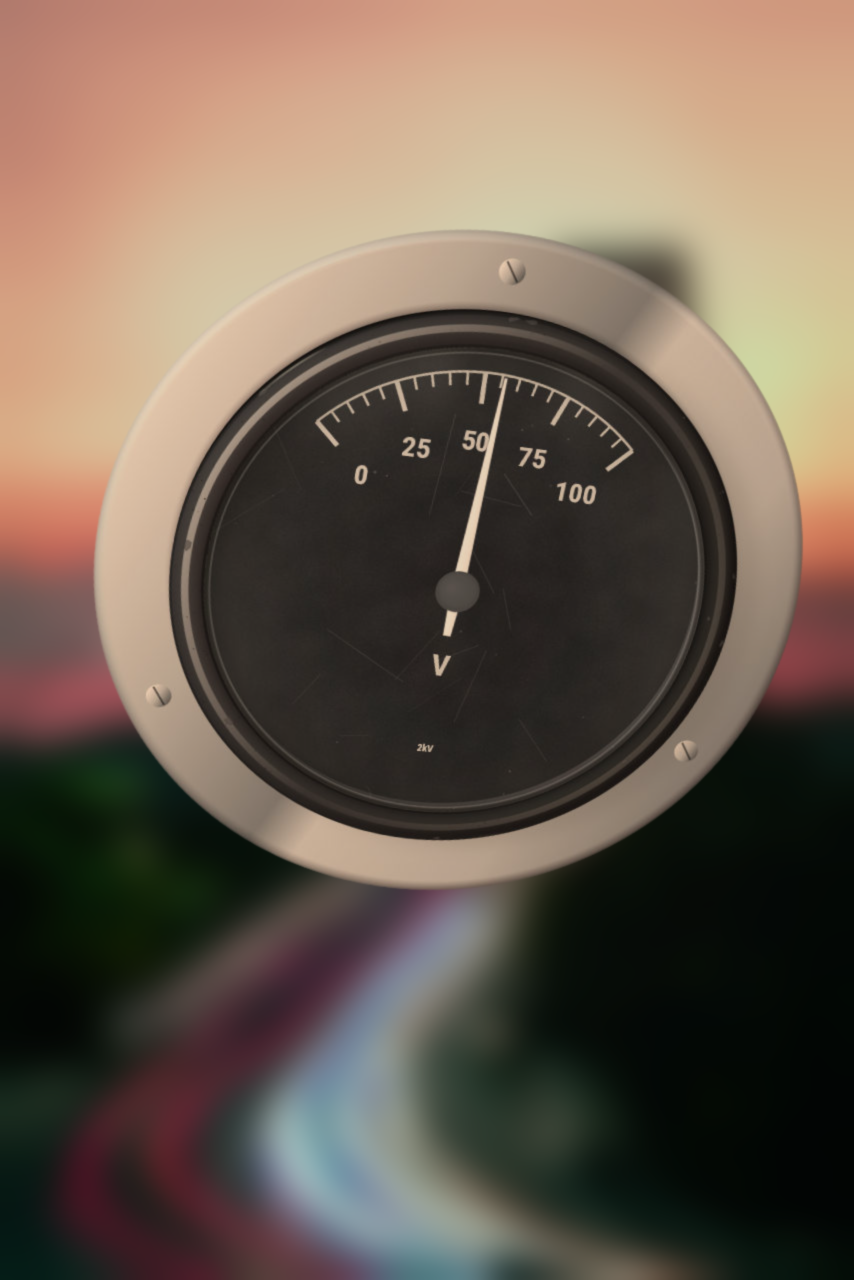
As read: {"value": 55, "unit": "V"}
